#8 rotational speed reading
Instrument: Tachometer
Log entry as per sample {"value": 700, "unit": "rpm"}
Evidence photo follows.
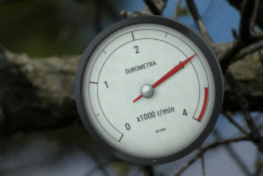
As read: {"value": 3000, "unit": "rpm"}
